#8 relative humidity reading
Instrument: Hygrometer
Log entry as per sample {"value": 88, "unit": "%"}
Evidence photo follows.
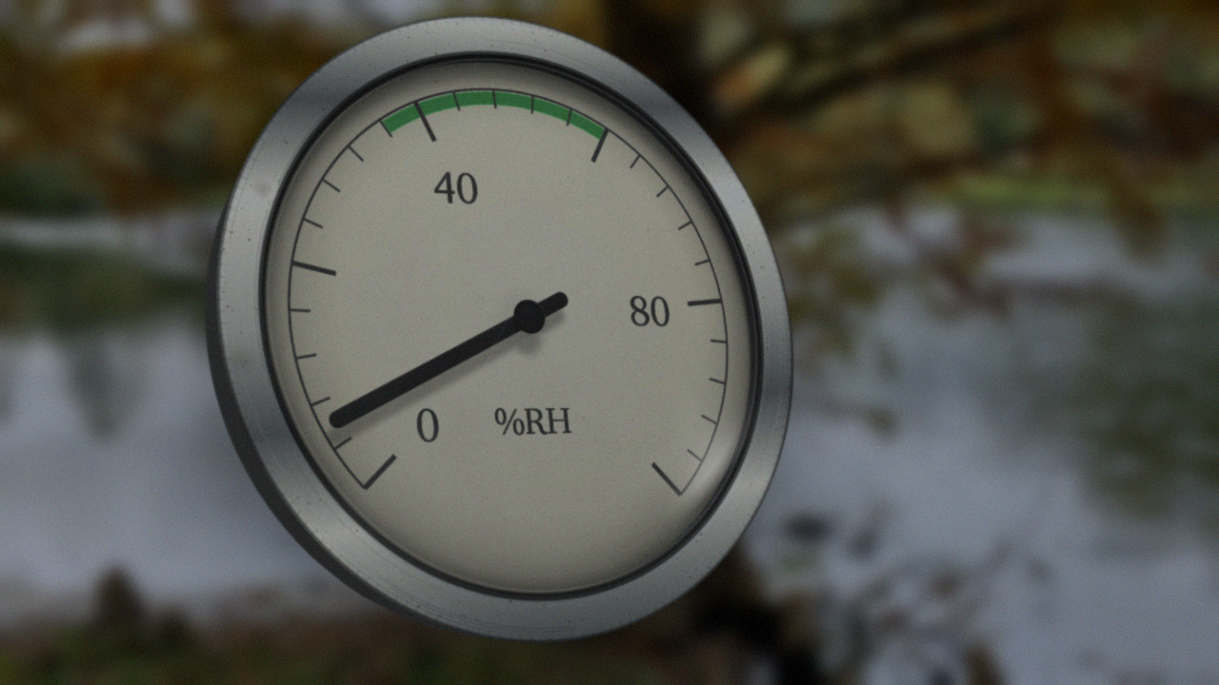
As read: {"value": 6, "unit": "%"}
